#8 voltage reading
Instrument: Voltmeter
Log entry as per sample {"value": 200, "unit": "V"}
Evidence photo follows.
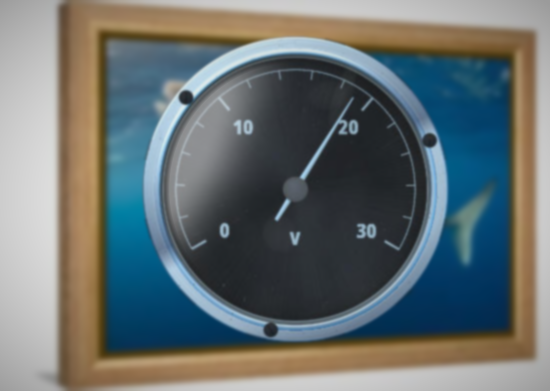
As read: {"value": 19, "unit": "V"}
